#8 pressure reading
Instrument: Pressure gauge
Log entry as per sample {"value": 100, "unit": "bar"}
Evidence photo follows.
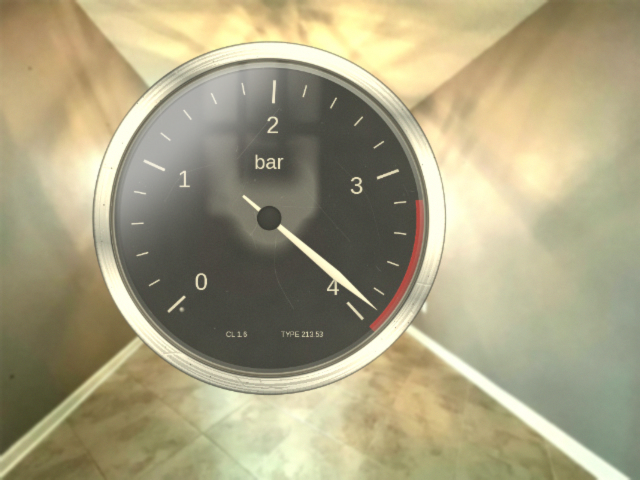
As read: {"value": 3.9, "unit": "bar"}
